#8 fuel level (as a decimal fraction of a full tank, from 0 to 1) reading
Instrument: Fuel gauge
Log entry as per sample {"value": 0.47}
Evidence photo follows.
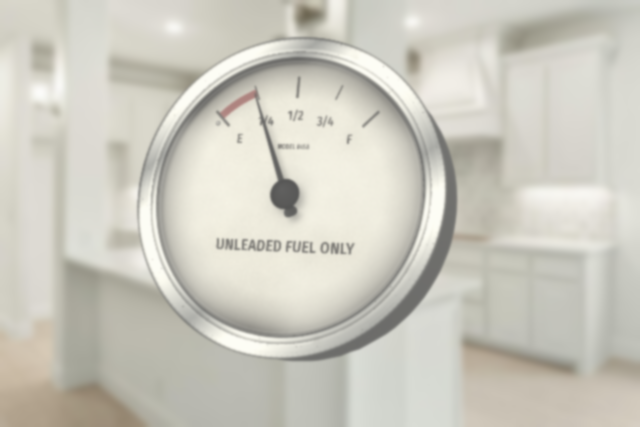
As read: {"value": 0.25}
